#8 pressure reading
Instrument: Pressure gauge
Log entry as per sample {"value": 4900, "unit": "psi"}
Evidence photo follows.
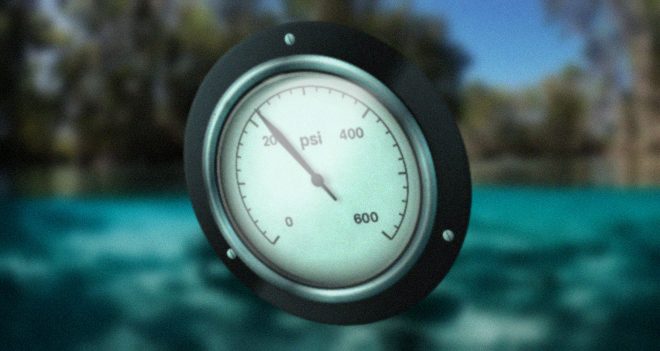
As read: {"value": 220, "unit": "psi"}
